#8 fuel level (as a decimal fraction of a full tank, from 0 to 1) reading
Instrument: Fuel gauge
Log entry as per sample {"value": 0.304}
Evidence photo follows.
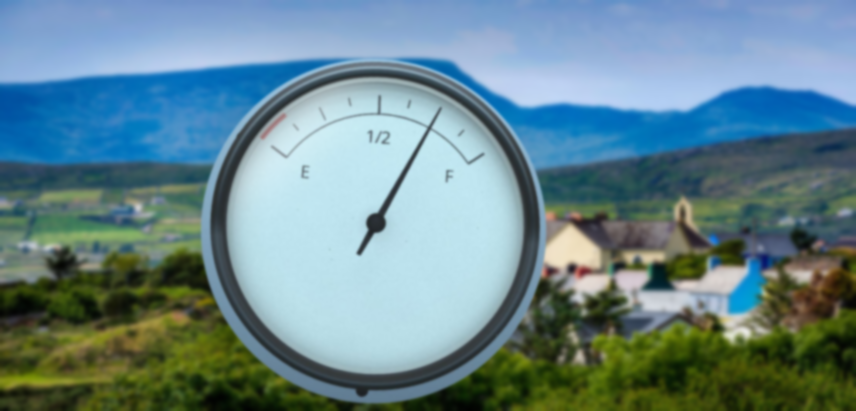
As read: {"value": 0.75}
